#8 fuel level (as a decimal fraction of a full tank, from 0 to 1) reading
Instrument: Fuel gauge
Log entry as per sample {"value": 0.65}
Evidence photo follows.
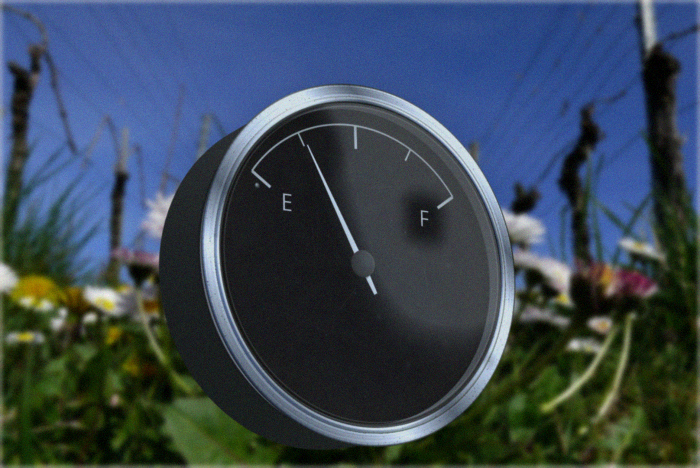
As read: {"value": 0.25}
